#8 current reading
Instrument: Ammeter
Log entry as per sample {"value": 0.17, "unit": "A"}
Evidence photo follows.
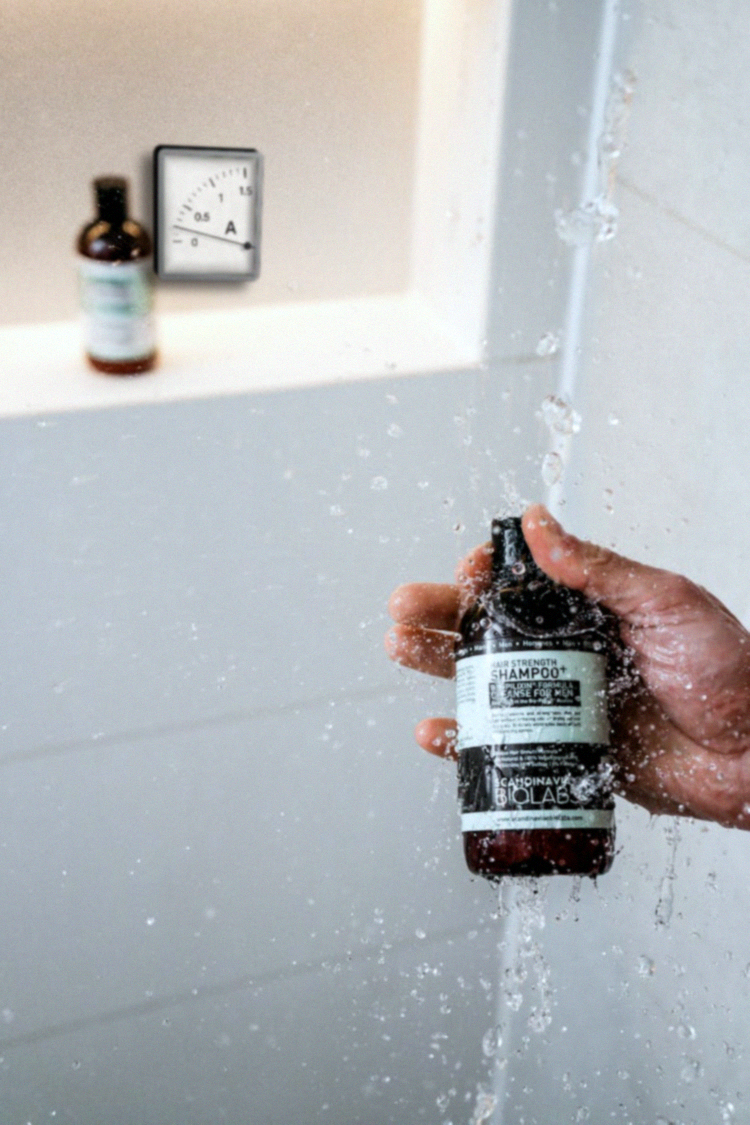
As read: {"value": 0.2, "unit": "A"}
